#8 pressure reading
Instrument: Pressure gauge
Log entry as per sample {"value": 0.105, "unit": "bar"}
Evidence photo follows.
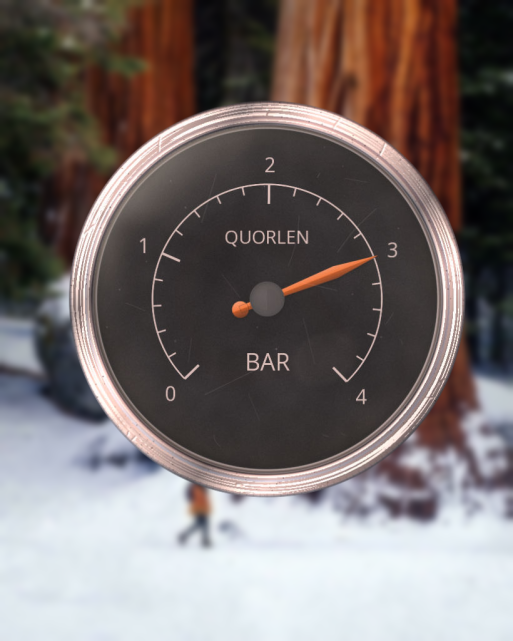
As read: {"value": 3, "unit": "bar"}
